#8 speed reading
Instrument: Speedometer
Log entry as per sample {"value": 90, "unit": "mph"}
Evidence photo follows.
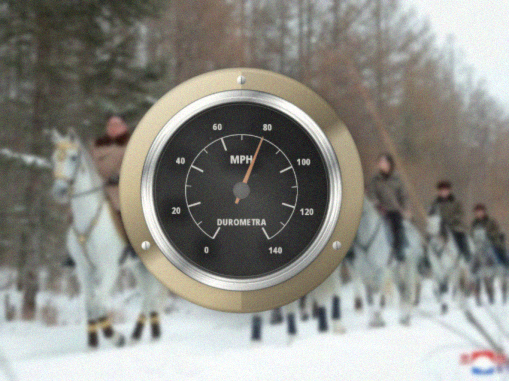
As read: {"value": 80, "unit": "mph"}
